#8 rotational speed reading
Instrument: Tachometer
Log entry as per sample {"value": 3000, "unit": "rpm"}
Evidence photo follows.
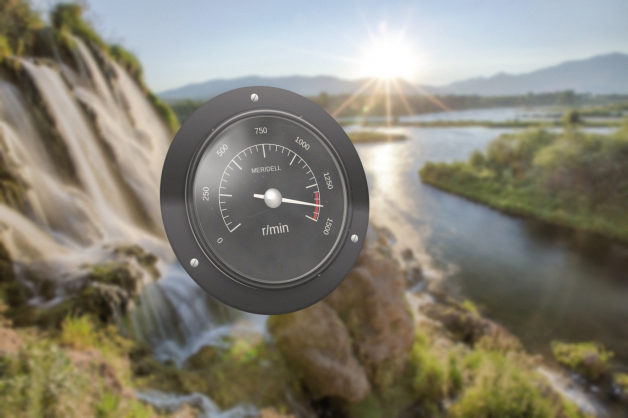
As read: {"value": 1400, "unit": "rpm"}
